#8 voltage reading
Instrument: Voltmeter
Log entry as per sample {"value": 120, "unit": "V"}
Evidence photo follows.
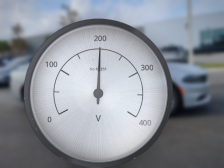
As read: {"value": 200, "unit": "V"}
